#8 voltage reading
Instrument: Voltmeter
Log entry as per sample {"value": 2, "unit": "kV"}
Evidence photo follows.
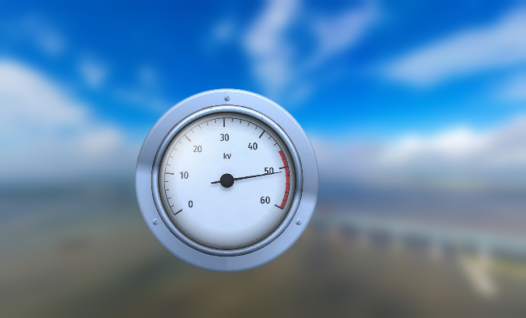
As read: {"value": 51, "unit": "kV"}
